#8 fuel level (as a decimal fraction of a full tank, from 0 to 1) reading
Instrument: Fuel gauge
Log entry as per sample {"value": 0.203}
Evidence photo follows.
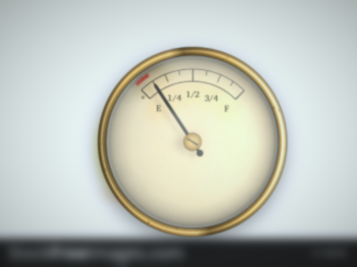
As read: {"value": 0.125}
